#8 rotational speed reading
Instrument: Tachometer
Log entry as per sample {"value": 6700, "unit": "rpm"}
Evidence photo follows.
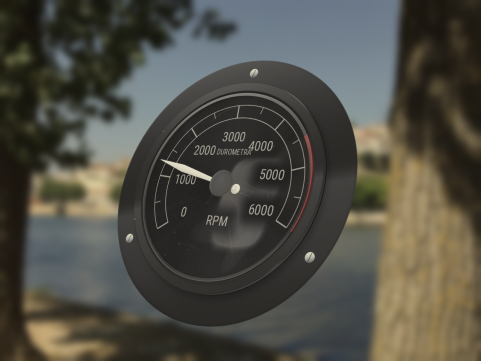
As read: {"value": 1250, "unit": "rpm"}
